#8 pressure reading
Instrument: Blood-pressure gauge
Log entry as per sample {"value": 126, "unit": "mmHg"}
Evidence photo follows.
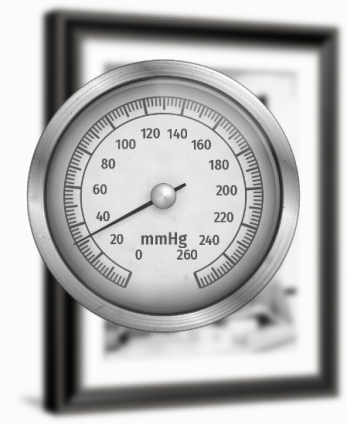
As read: {"value": 32, "unit": "mmHg"}
